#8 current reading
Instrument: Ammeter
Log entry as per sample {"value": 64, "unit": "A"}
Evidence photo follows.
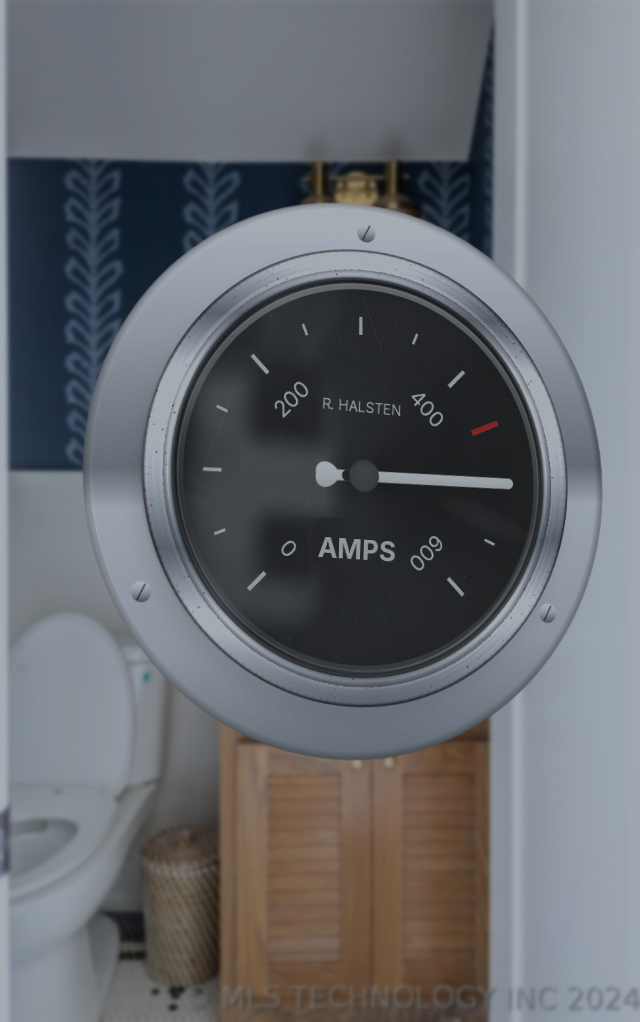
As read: {"value": 500, "unit": "A"}
